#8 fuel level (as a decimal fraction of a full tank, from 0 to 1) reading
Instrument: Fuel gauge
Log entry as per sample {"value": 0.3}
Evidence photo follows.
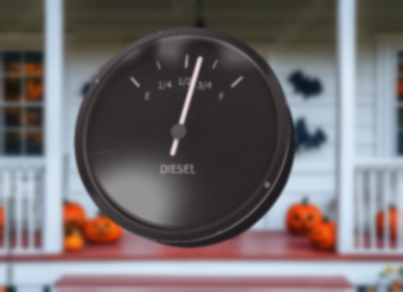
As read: {"value": 0.625}
